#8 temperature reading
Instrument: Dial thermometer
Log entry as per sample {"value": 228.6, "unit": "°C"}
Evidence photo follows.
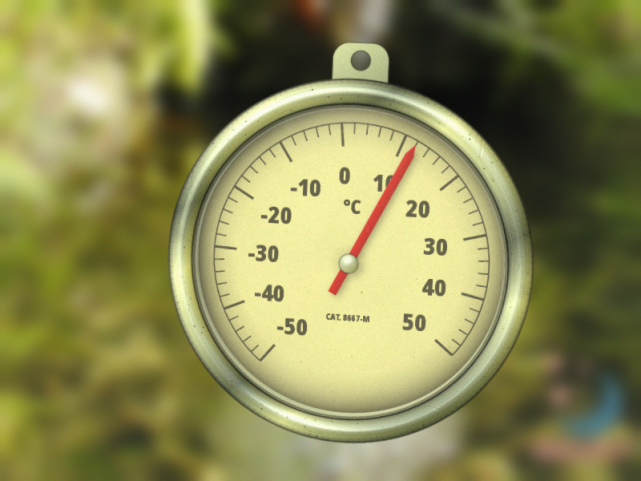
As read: {"value": 12, "unit": "°C"}
